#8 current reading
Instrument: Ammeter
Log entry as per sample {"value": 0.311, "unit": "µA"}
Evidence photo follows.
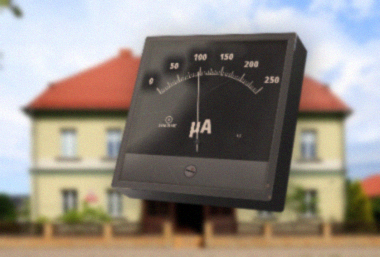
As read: {"value": 100, "unit": "µA"}
